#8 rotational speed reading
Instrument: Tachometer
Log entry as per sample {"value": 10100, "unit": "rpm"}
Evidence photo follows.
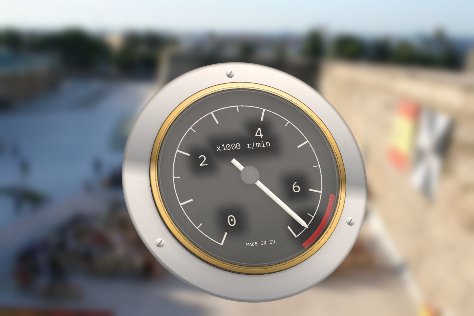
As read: {"value": 6750, "unit": "rpm"}
